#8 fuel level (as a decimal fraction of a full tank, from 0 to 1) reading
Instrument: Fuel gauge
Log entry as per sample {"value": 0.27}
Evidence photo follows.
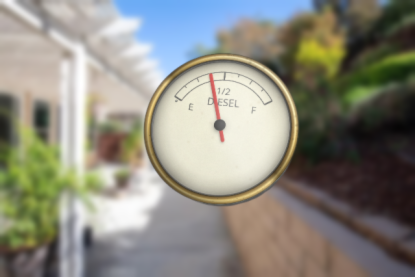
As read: {"value": 0.375}
